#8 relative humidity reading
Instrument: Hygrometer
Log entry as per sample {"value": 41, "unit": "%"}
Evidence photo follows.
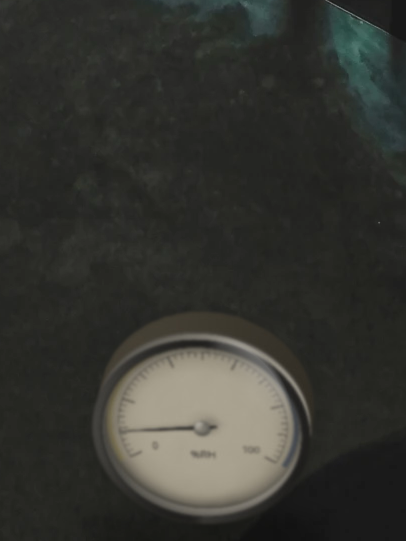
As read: {"value": 10, "unit": "%"}
